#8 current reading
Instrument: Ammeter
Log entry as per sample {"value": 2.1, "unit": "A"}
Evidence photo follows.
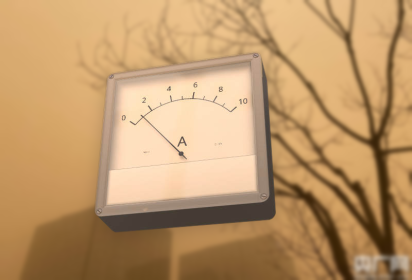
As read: {"value": 1, "unit": "A"}
